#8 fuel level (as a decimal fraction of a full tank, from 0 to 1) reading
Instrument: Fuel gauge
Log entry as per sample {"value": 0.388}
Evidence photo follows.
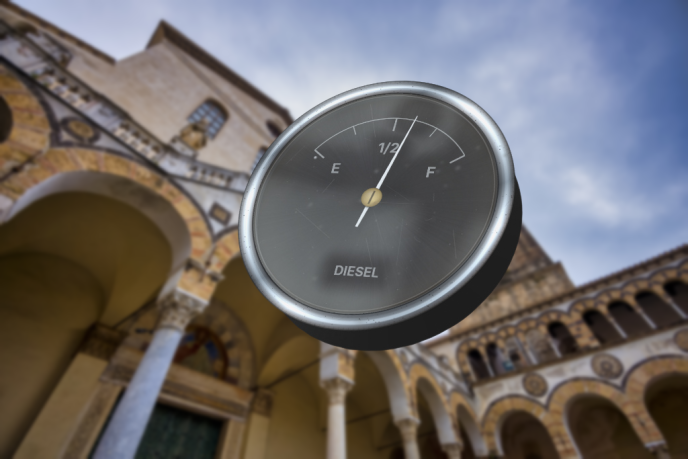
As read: {"value": 0.625}
